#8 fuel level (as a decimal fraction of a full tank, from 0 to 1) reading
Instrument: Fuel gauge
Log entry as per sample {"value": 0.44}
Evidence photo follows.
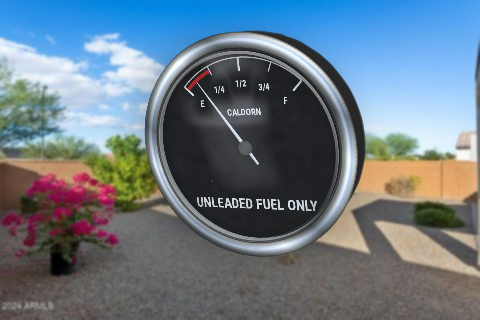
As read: {"value": 0.125}
